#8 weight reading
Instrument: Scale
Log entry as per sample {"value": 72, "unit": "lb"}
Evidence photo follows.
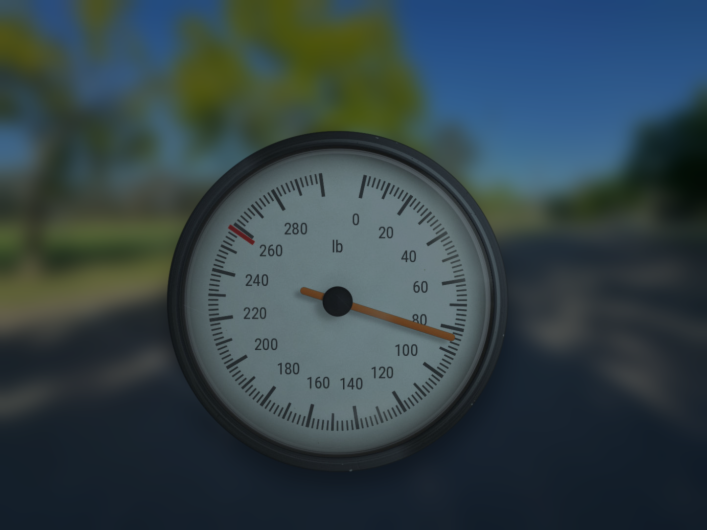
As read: {"value": 84, "unit": "lb"}
